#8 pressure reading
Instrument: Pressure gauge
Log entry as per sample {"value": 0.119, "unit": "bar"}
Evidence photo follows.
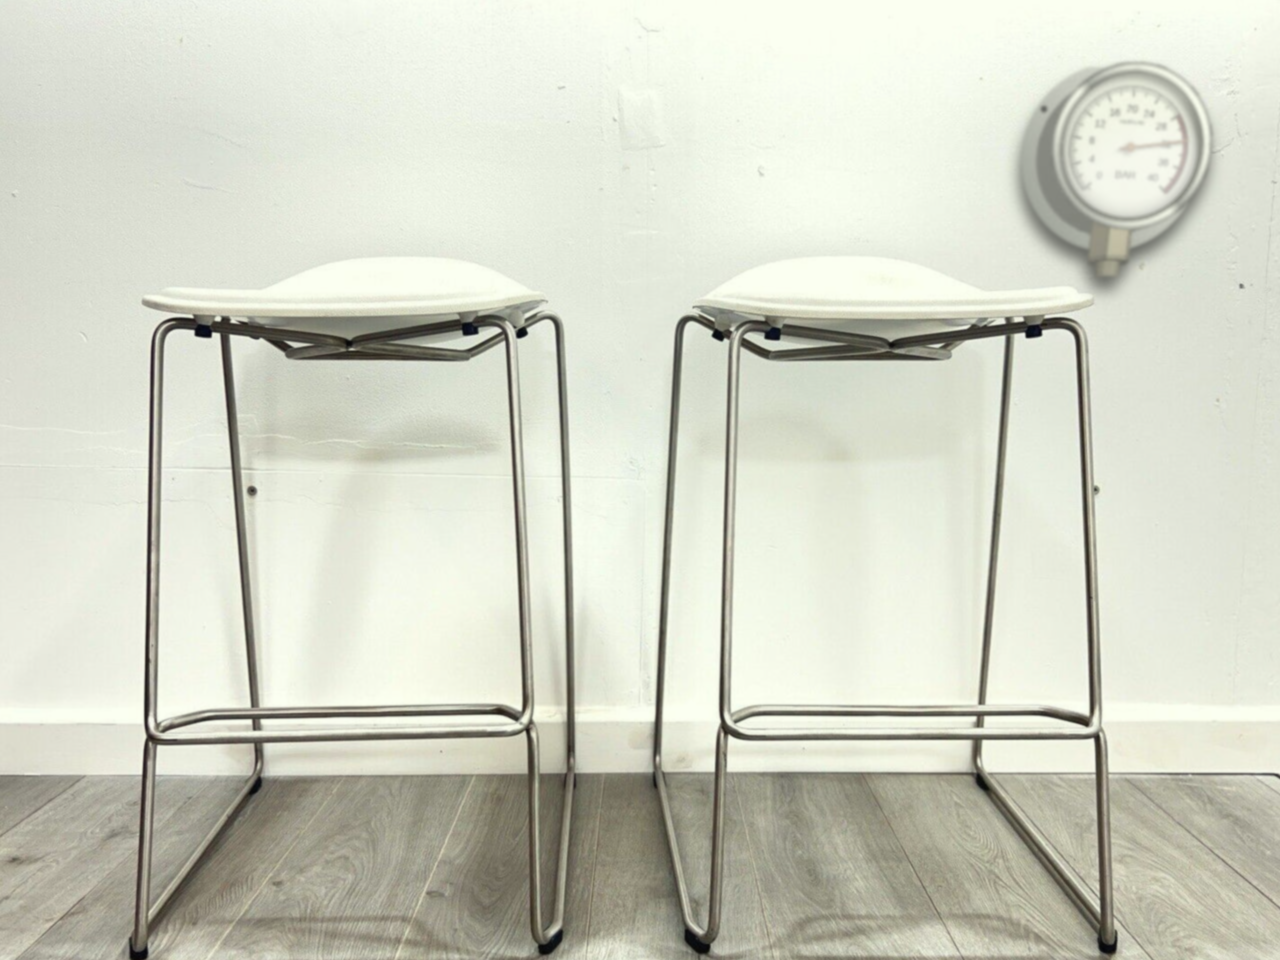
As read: {"value": 32, "unit": "bar"}
